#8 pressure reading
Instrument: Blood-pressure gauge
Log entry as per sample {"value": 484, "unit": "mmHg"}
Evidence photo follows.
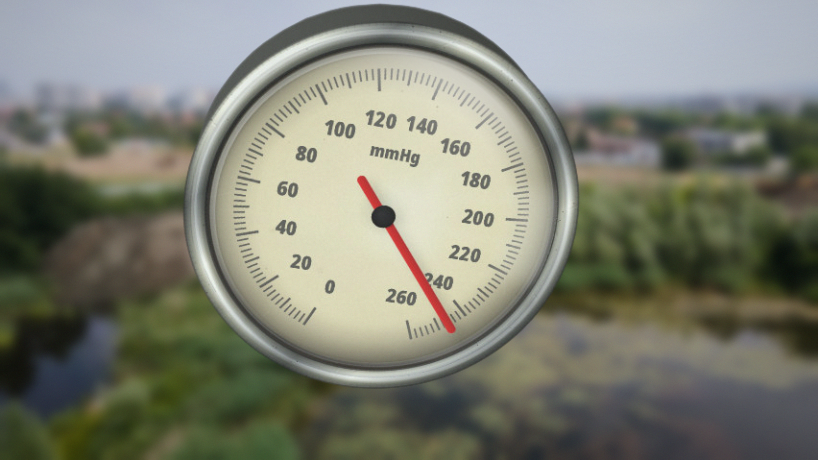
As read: {"value": 246, "unit": "mmHg"}
